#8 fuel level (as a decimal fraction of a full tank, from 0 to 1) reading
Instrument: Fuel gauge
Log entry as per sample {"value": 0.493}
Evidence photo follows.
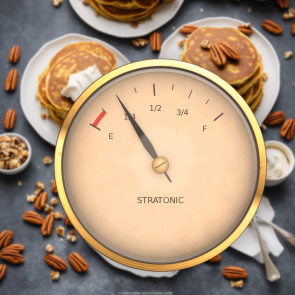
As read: {"value": 0.25}
